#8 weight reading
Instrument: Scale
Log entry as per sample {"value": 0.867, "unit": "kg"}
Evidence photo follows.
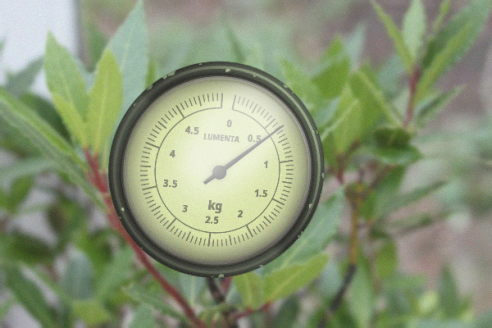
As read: {"value": 0.6, "unit": "kg"}
